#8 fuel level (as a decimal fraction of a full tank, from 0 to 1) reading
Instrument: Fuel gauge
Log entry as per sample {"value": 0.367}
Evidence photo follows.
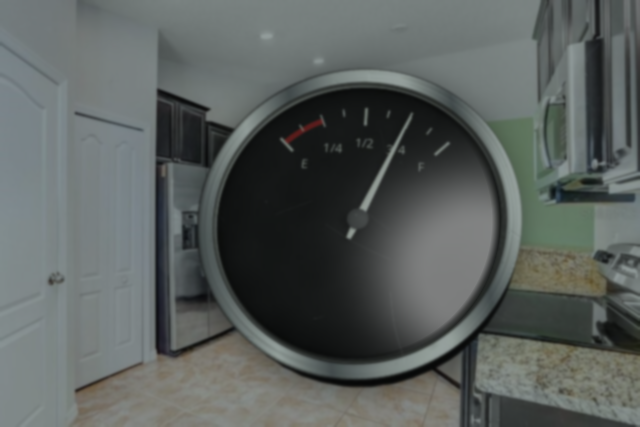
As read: {"value": 0.75}
